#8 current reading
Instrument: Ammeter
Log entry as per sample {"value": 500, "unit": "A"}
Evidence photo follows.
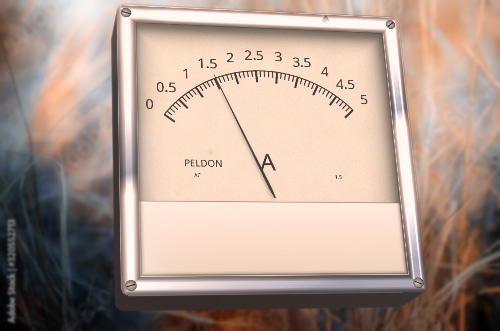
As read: {"value": 1.5, "unit": "A"}
